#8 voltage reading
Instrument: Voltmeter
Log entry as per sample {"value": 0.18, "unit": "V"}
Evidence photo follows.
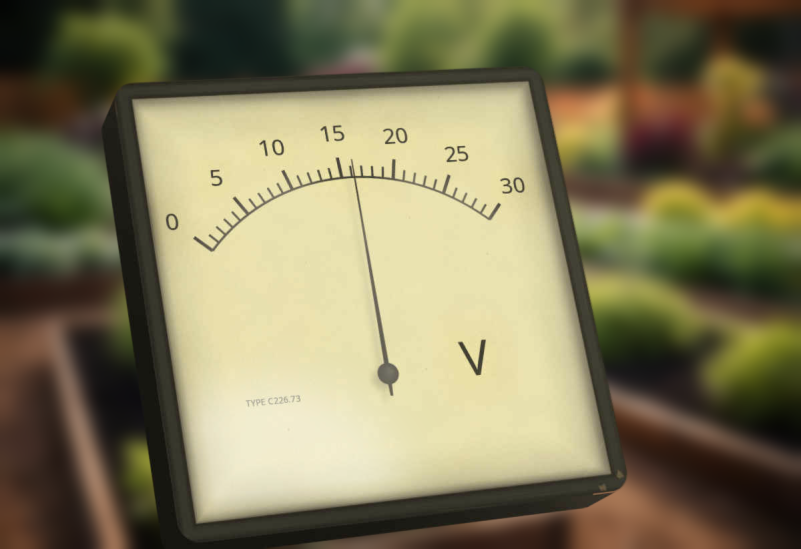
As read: {"value": 16, "unit": "V"}
